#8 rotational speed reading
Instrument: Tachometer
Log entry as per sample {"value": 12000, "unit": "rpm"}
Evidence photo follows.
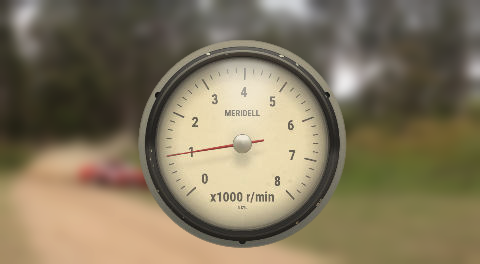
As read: {"value": 1000, "unit": "rpm"}
